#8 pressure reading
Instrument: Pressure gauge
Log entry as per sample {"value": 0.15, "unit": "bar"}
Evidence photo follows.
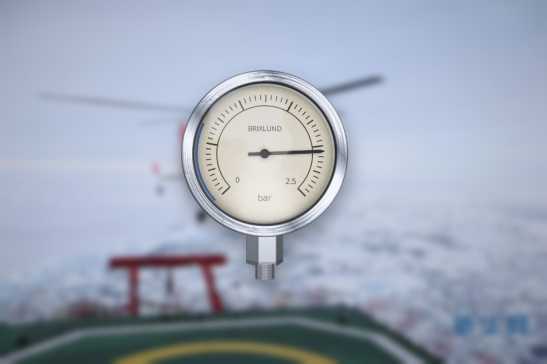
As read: {"value": 2.05, "unit": "bar"}
